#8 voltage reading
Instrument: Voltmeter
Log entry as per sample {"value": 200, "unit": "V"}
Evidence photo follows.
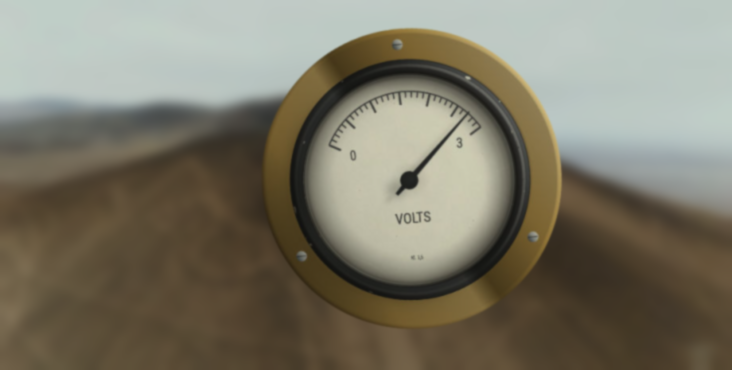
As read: {"value": 2.7, "unit": "V"}
